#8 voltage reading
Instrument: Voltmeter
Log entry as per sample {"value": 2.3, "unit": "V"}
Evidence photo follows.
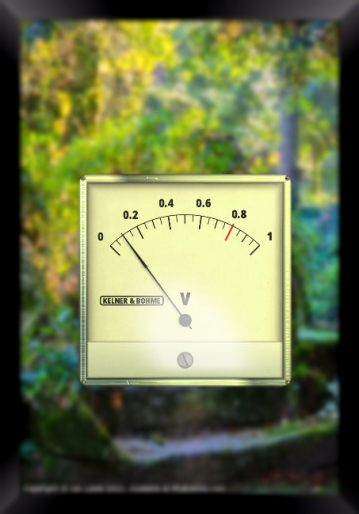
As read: {"value": 0.1, "unit": "V"}
